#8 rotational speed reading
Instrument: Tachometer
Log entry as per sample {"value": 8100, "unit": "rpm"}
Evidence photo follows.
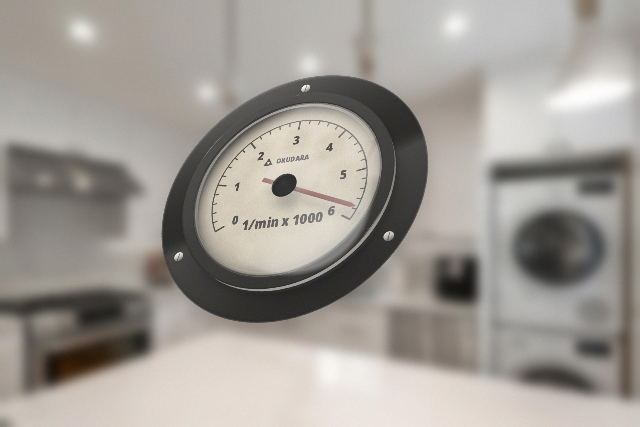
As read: {"value": 5800, "unit": "rpm"}
